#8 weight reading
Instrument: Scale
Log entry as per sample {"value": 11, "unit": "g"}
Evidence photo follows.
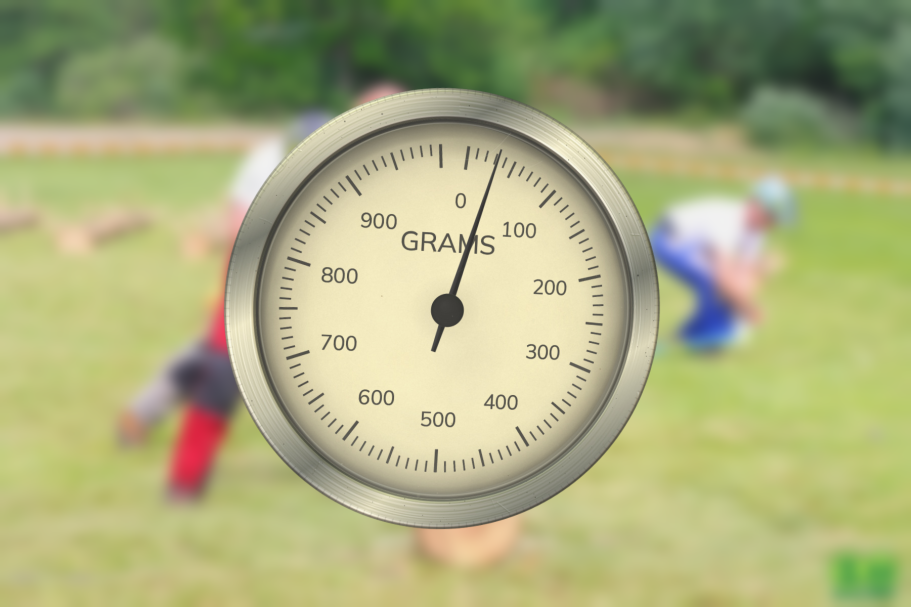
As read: {"value": 30, "unit": "g"}
